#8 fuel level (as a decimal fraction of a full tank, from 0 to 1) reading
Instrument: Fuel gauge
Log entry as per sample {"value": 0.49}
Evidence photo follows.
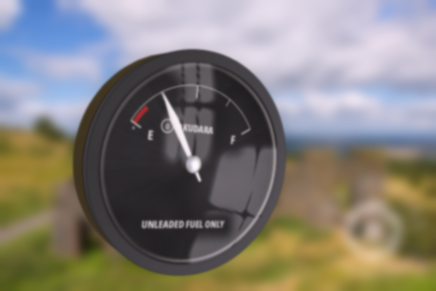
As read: {"value": 0.25}
